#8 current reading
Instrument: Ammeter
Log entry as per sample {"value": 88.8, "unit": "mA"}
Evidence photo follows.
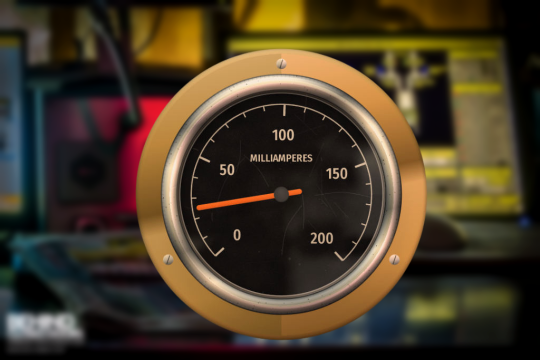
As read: {"value": 25, "unit": "mA"}
